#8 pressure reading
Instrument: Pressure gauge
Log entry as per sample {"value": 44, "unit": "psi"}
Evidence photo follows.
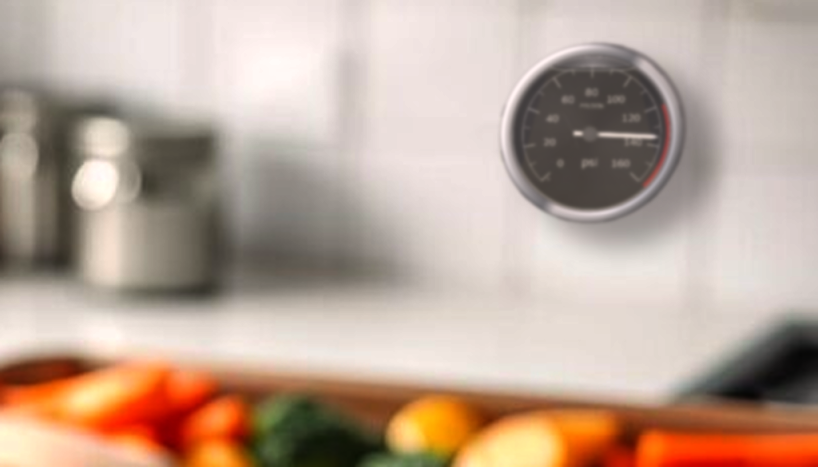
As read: {"value": 135, "unit": "psi"}
